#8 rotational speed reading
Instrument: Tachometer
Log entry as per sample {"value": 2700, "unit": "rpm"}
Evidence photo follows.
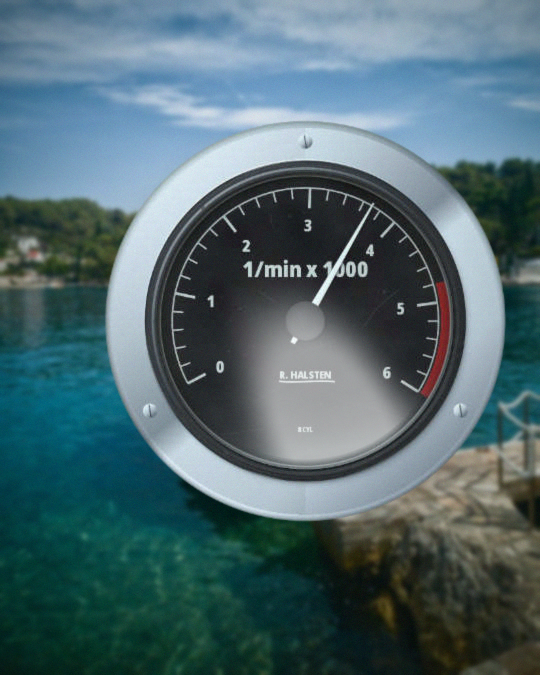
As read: {"value": 3700, "unit": "rpm"}
